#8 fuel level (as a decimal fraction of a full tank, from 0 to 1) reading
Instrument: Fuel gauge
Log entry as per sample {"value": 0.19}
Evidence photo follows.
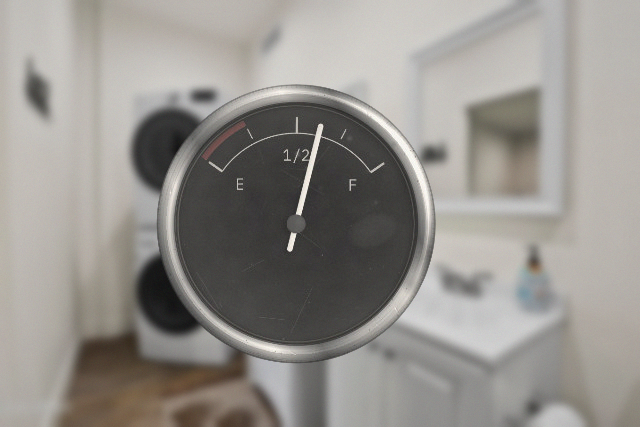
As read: {"value": 0.625}
